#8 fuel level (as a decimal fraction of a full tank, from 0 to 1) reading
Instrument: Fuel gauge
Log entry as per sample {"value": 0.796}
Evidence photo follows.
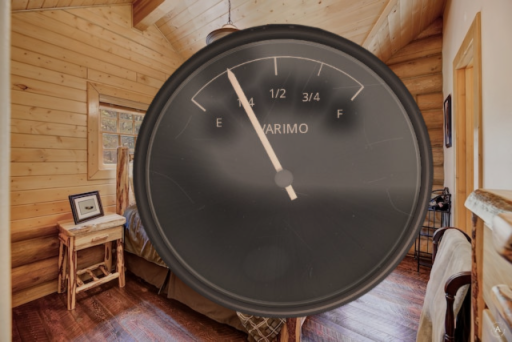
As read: {"value": 0.25}
